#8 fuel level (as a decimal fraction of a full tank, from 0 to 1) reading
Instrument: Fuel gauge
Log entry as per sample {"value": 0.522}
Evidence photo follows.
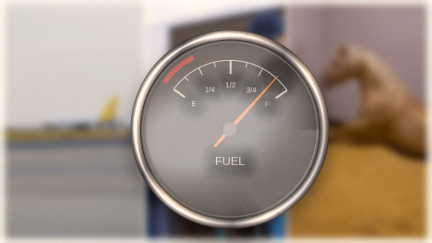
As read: {"value": 0.875}
